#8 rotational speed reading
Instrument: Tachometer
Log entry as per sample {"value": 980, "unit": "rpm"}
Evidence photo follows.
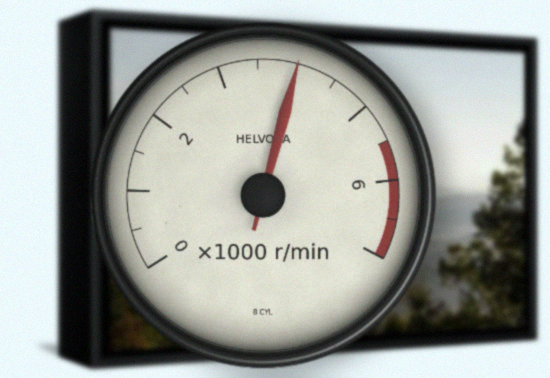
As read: {"value": 4000, "unit": "rpm"}
